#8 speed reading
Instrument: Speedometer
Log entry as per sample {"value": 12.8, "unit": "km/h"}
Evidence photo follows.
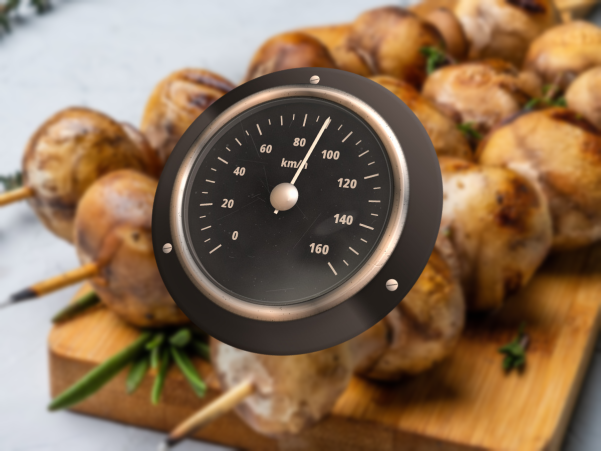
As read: {"value": 90, "unit": "km/h"}
